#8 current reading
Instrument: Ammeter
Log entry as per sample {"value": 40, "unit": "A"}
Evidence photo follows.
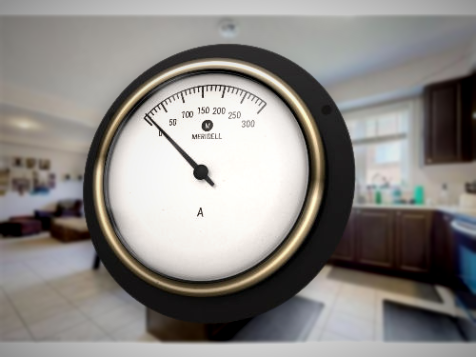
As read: {"value": 10, "unit": "A"}
